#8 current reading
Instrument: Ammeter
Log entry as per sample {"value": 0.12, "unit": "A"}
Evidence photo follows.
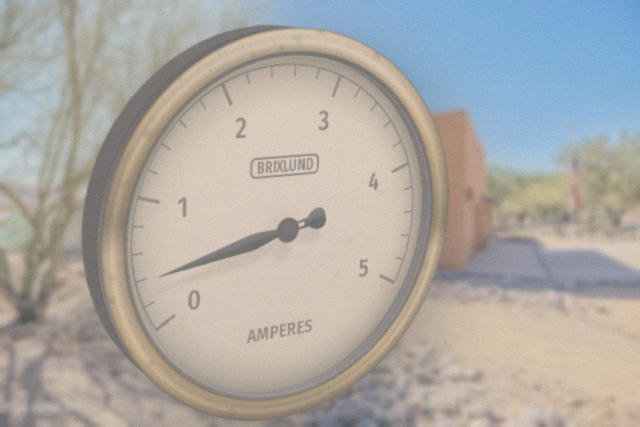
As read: {"value": 0.4, "unit": "A"}
